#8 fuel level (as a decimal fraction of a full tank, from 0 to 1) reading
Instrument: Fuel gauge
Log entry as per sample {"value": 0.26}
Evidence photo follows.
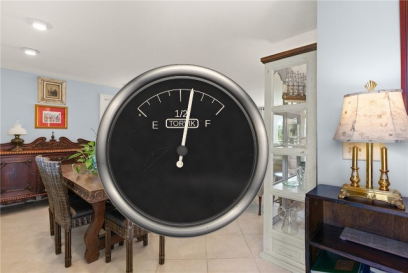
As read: {"value": 0.625}
